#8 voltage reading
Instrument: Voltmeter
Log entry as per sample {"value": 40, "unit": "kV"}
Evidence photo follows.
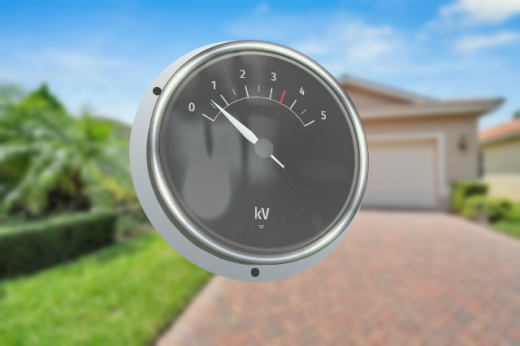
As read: {"value": 0.5, "unit": "kV"}
